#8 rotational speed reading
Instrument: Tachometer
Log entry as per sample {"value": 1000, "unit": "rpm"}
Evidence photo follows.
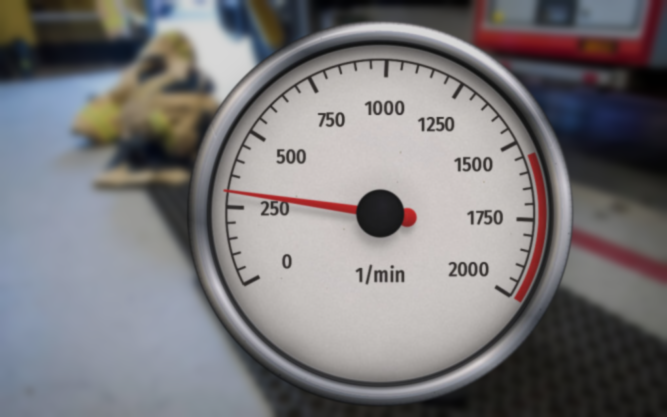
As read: {"value": 300, "unit": "rpm"}
